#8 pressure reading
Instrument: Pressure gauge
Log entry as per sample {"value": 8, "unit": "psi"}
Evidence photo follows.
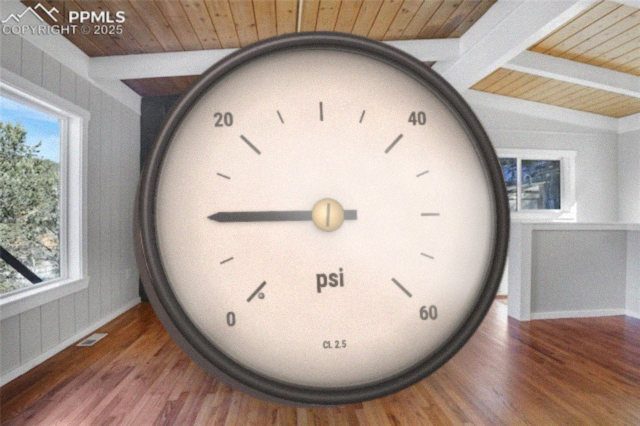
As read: {"value": 10, "unit": "psi"}
